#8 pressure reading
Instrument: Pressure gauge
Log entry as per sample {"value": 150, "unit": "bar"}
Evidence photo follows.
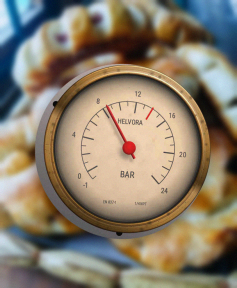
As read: {"value": 8.5, "unit": "bar"}
